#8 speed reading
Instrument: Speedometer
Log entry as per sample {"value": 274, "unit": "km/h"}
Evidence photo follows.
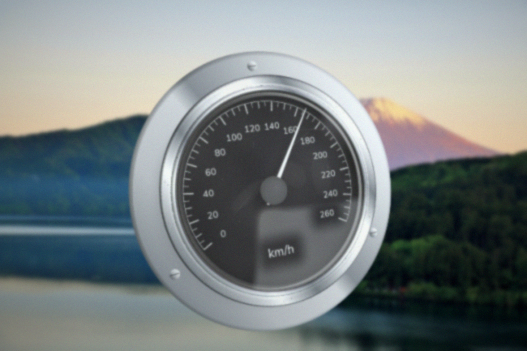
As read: {"value": 165, "unit": "km/h"}
